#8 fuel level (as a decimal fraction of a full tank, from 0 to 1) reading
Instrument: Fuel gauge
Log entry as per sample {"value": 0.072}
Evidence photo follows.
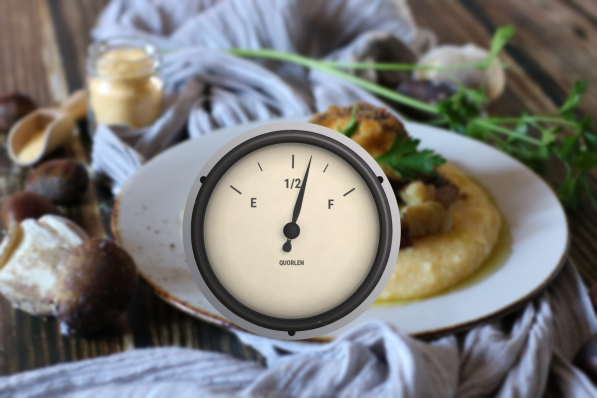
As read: {"value": 0.625}
